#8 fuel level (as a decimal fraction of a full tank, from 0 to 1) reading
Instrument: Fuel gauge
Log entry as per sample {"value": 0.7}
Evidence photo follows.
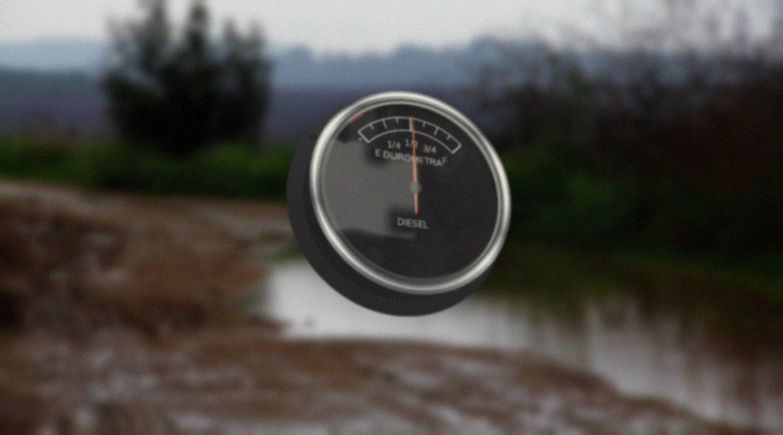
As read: {"value": 0.5}
